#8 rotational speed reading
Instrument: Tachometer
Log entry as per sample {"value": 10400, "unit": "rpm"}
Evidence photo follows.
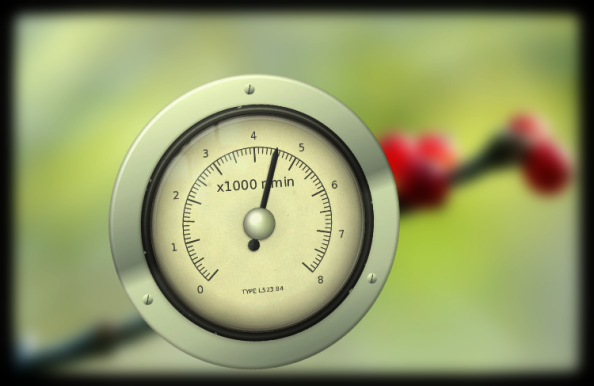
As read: {"value": 4500, "unit": "rpm"}
